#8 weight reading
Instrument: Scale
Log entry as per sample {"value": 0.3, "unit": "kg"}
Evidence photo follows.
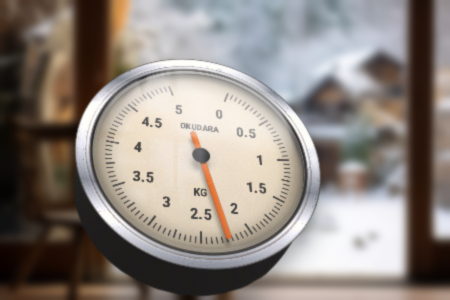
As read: {"value": 2.25, "unit": "kg"}
